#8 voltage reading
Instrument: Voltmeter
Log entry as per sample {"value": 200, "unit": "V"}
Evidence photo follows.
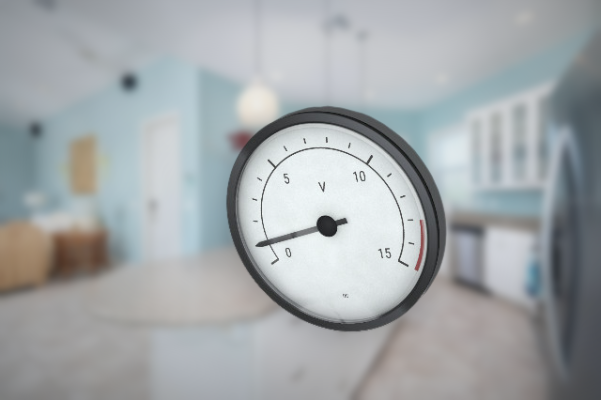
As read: {"value": 1, "unit": "V"}
